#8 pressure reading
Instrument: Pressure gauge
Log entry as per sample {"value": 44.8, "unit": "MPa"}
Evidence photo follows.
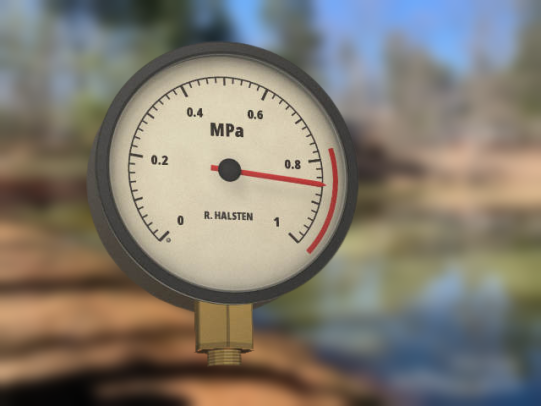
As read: {"value": 0.86, "unit": "MPa"}
